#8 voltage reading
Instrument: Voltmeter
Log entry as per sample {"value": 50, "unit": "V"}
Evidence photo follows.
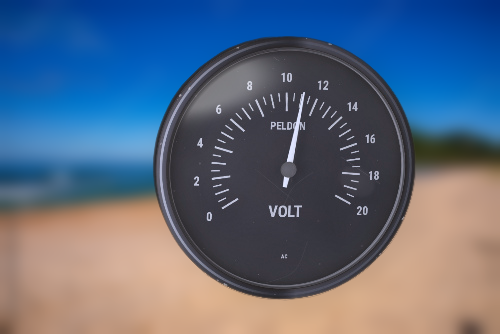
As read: {"value": 11, "unit": "V"}
